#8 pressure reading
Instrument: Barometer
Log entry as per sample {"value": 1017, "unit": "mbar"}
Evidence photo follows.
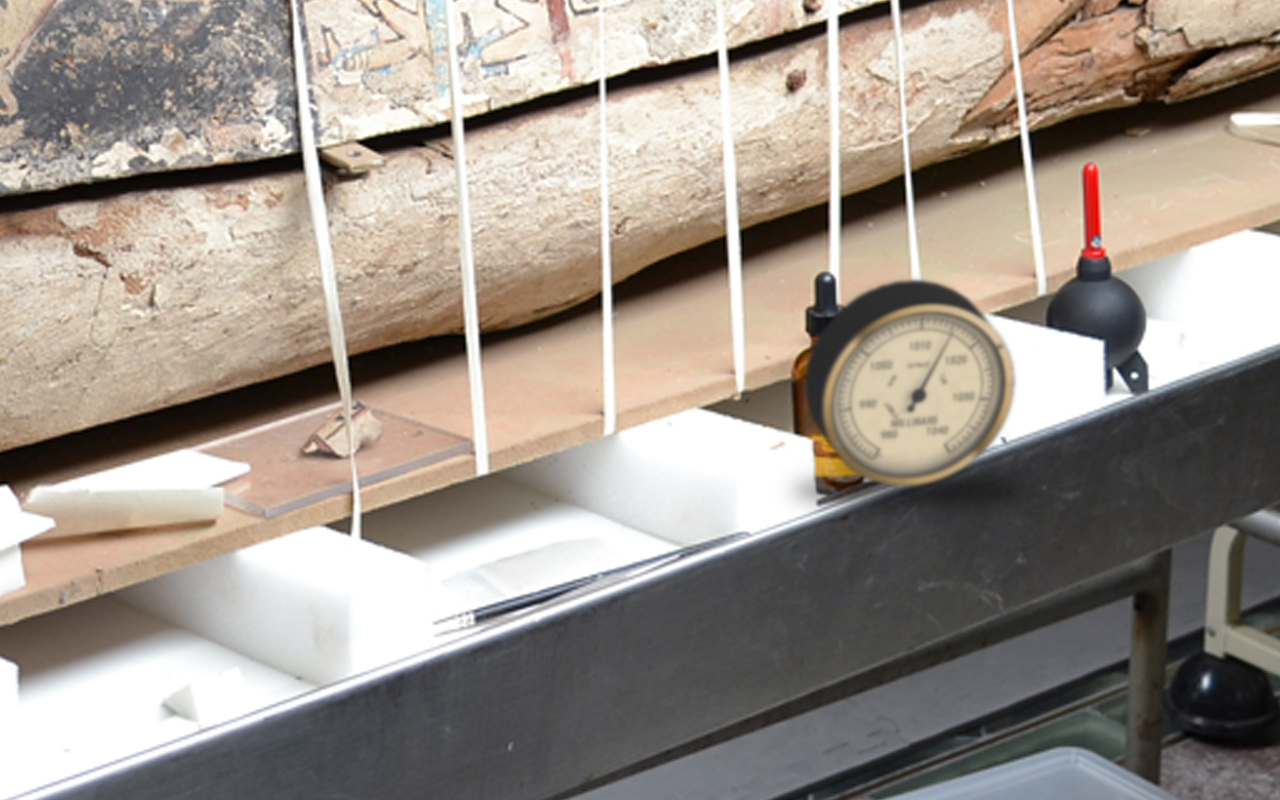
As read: {"value": 1015, "unit": "mbar"}
